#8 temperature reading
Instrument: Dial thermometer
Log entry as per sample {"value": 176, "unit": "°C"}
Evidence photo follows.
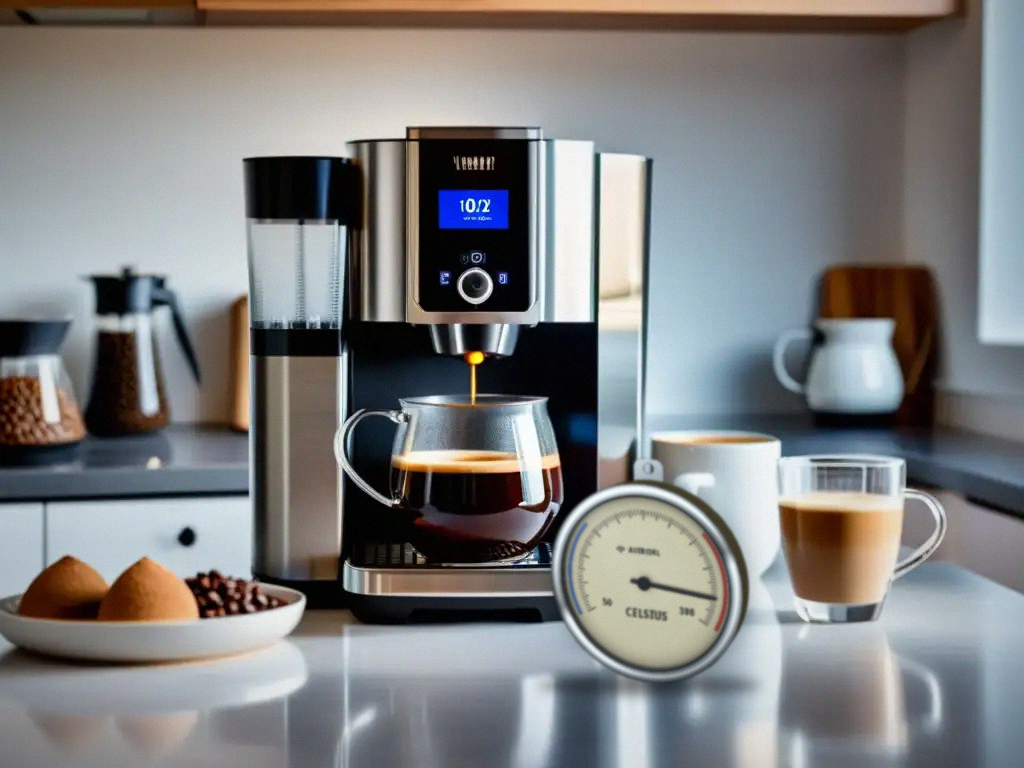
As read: {"value": 275, "unit": "°C"}
